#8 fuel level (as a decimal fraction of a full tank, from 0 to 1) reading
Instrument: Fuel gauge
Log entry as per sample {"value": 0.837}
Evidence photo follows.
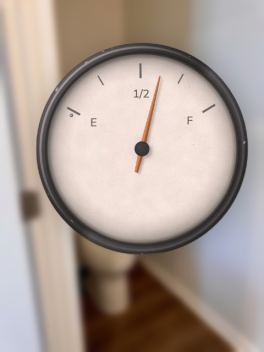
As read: {"value": 0.625}
